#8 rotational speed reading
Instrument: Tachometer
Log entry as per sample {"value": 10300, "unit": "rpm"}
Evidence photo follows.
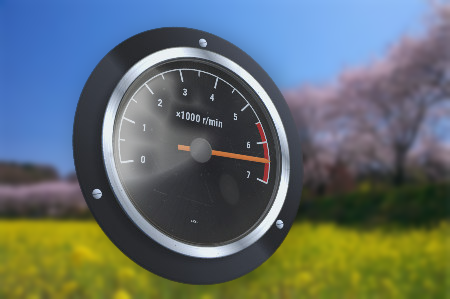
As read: {"value": 6500, "unit": "rpm"}
